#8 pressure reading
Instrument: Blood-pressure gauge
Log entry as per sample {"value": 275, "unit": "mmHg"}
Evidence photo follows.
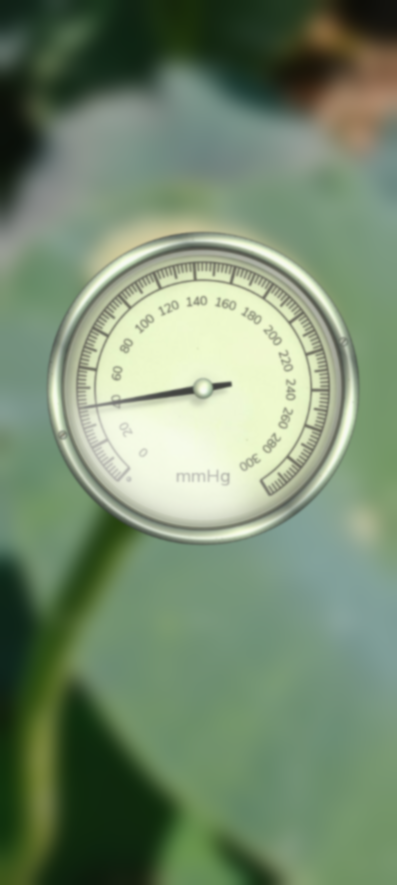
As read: {"value": 40, "unit": "mmHg"}
